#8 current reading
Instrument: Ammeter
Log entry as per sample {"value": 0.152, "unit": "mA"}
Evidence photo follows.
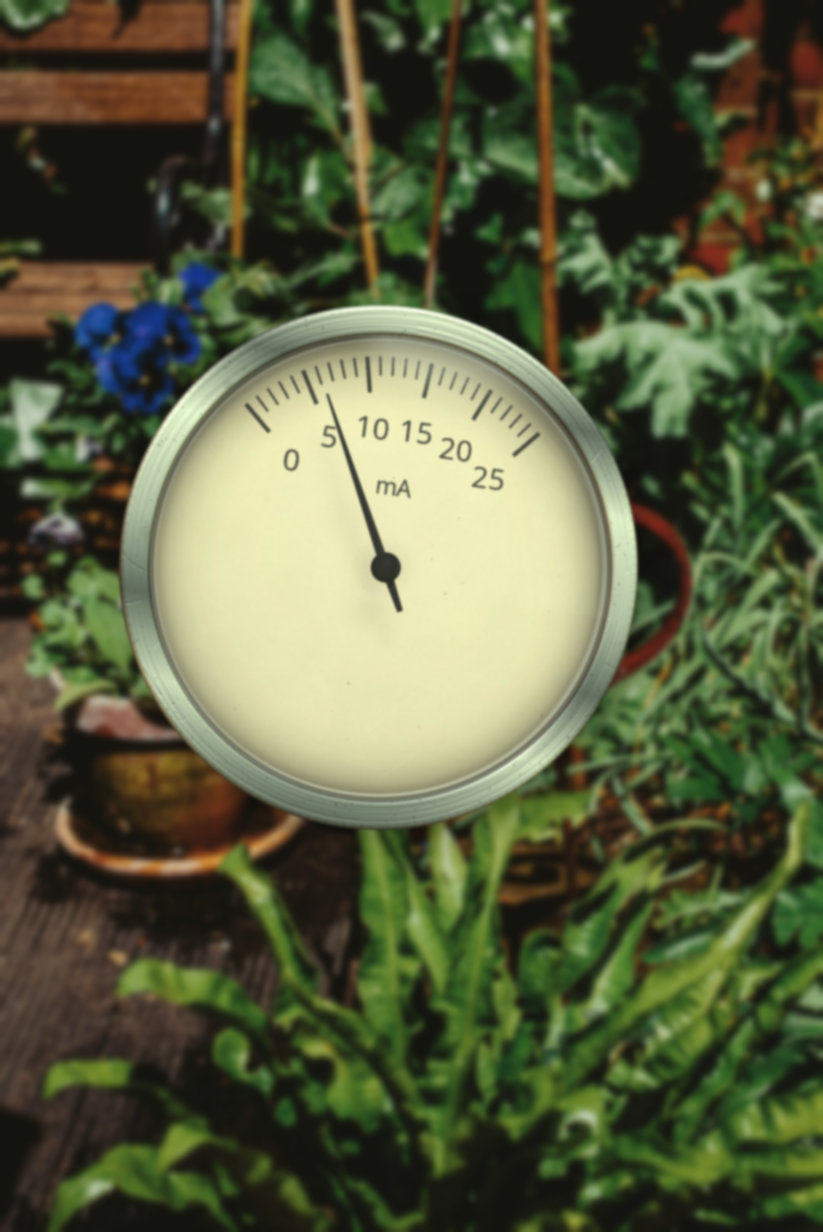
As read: {"value": 6, "unit": "mA"}
